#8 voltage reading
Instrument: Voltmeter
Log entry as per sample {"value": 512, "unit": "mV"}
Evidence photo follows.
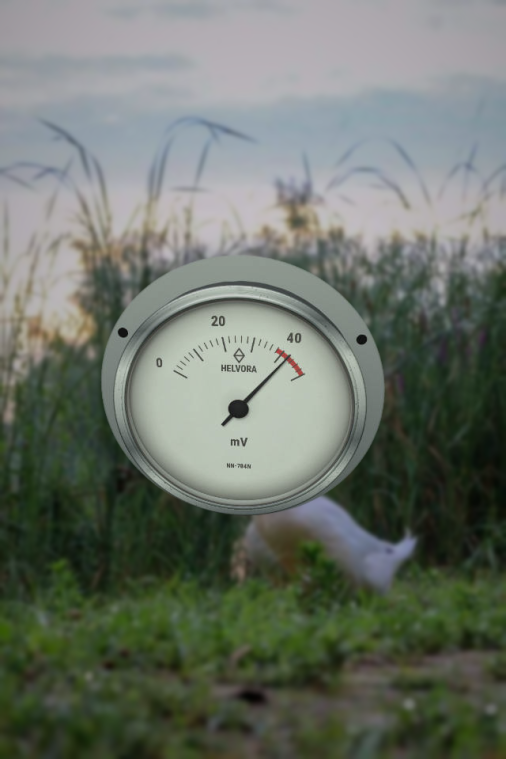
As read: {"value": 42, "unit": "mV"}
